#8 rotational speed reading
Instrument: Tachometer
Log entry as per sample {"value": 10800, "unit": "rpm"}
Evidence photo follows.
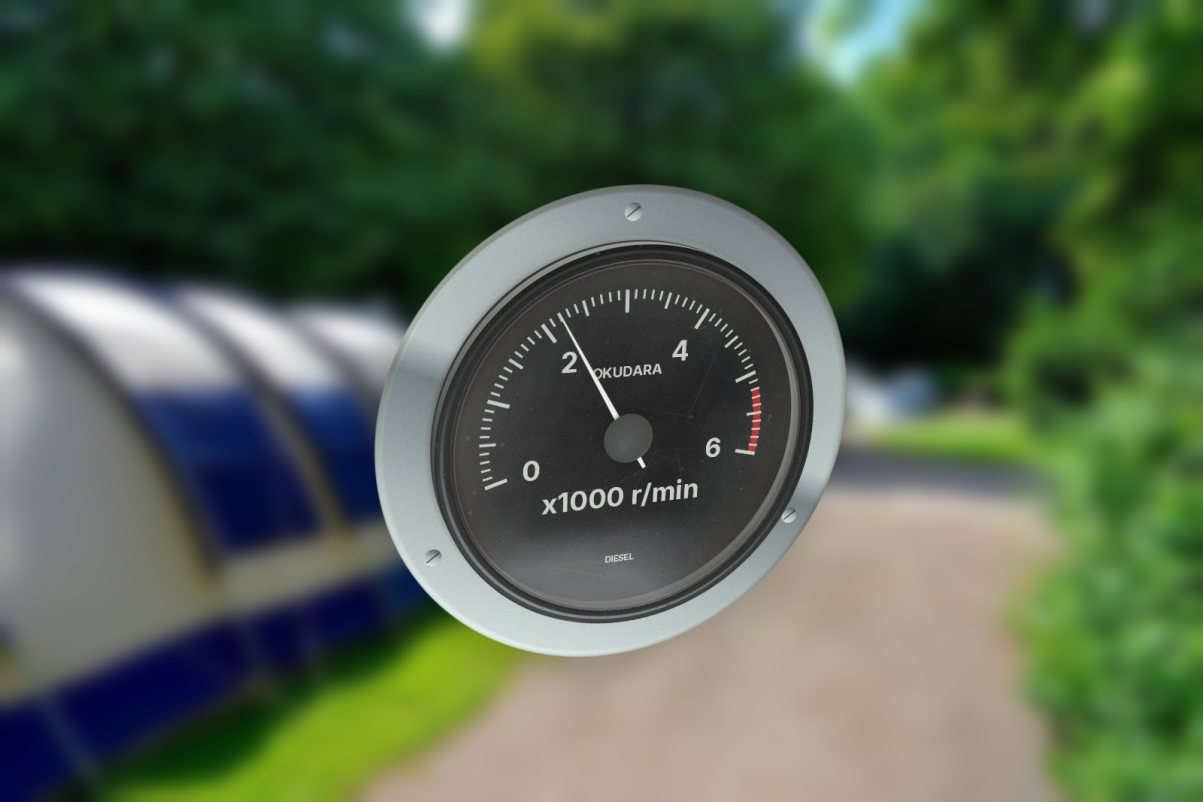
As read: {"value": 2200, "unit": "rpm"}
